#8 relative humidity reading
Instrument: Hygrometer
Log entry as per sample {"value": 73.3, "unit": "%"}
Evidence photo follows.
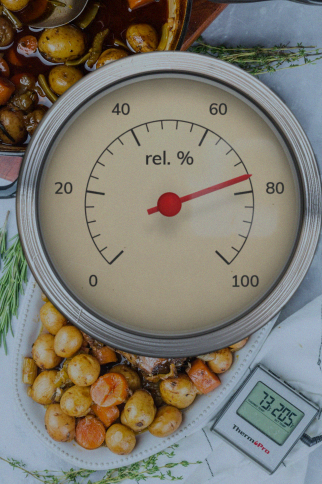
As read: {"value": 76, "unit": "%"}
